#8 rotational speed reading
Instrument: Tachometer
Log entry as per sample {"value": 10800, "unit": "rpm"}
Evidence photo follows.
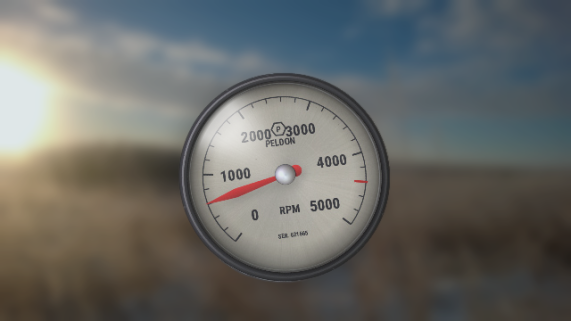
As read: {"value": 600, "unit": "rpm"}
